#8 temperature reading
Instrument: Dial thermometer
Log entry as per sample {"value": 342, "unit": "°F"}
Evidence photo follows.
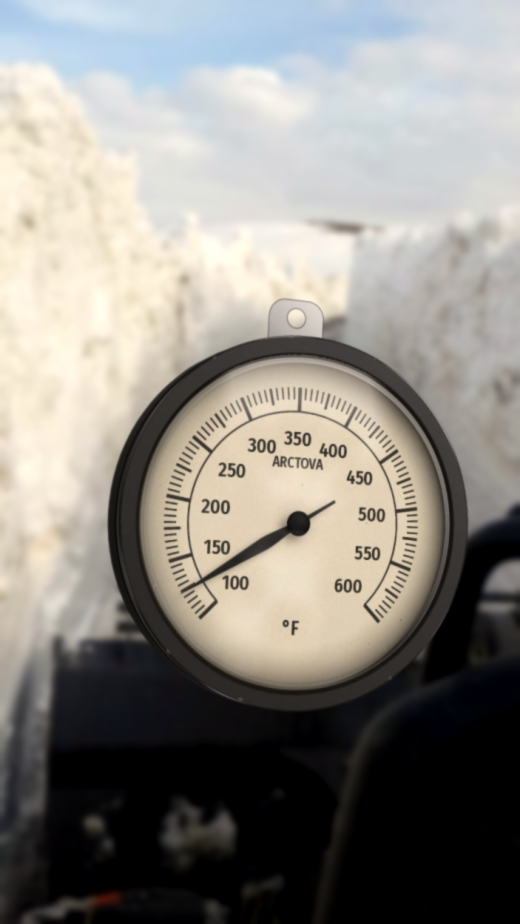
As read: {"value": 125, "unit": "°F"}
